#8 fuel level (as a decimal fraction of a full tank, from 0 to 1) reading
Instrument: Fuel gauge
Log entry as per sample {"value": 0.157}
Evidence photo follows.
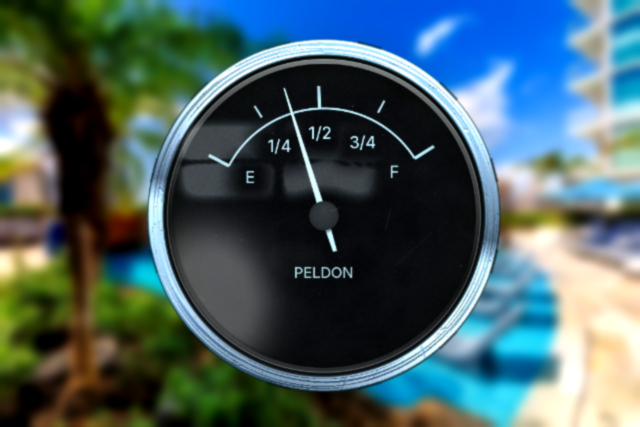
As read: {"value": 0.375}
